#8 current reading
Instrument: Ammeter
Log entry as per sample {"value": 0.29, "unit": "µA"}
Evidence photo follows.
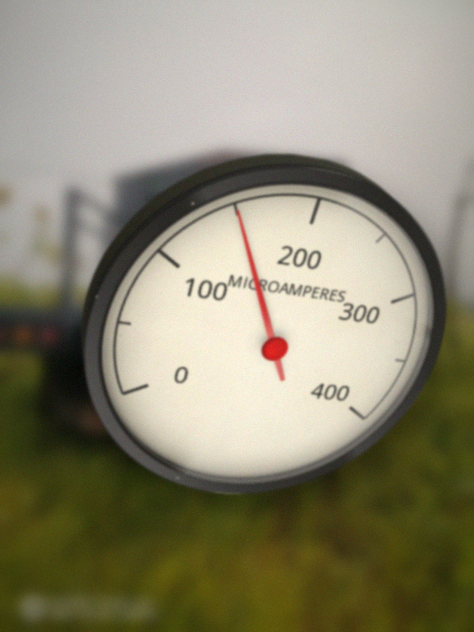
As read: {"value": 150, "unit": "µA"}
